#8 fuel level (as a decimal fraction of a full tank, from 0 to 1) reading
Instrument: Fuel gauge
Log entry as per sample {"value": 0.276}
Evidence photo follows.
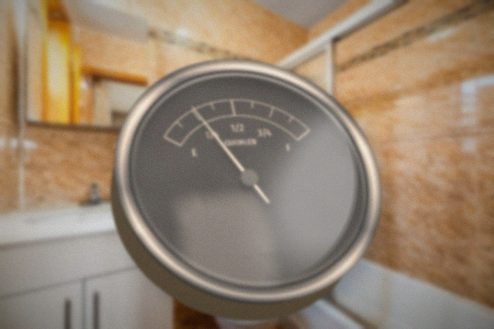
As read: {"value": 0.25}
